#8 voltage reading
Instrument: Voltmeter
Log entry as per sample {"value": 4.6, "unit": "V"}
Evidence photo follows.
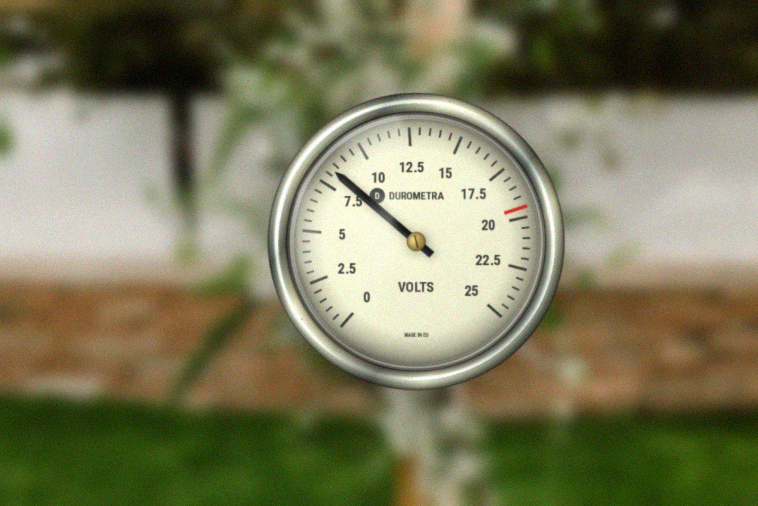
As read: {"value": 8.25, "unit": "V"}
